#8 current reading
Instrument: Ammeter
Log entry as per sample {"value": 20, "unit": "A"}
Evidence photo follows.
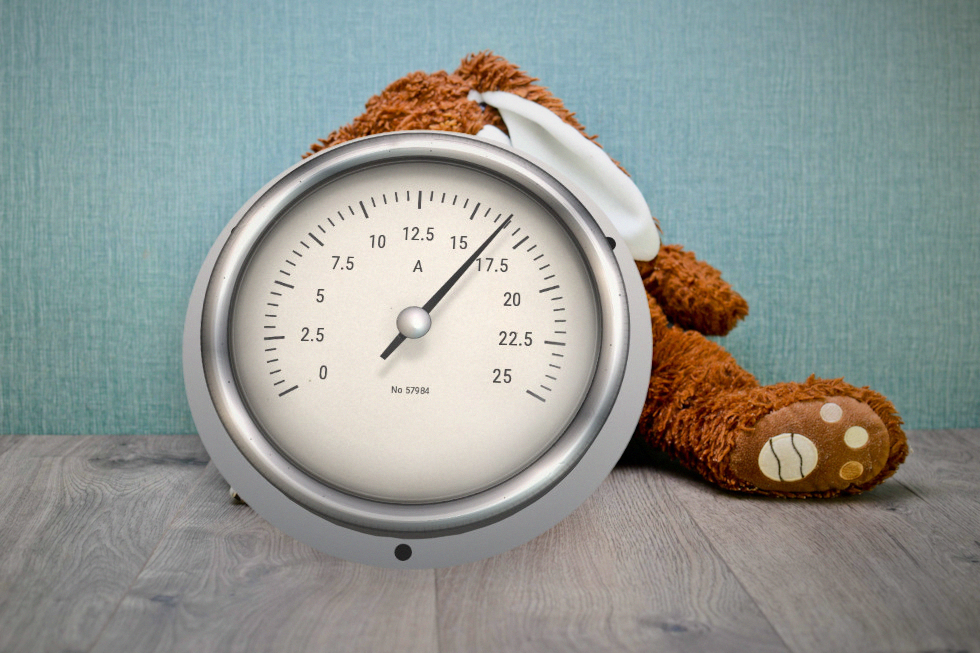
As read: {"value": 16.5, "unit": "A"}
